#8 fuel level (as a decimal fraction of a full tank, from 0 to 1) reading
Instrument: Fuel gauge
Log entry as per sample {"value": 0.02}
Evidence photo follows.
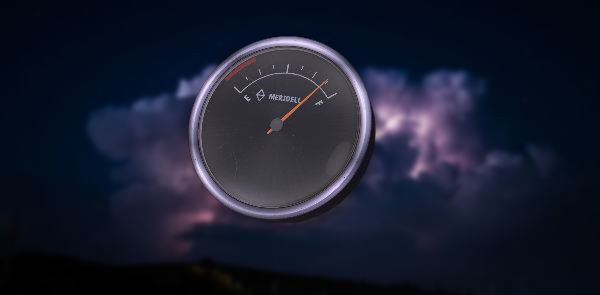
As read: {"value": 0.875}
